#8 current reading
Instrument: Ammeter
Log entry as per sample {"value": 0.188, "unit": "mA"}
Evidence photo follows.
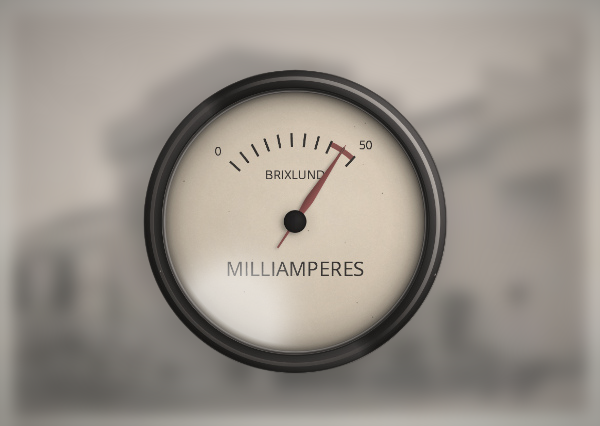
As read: {"value": 45, "unit": "mA"}
